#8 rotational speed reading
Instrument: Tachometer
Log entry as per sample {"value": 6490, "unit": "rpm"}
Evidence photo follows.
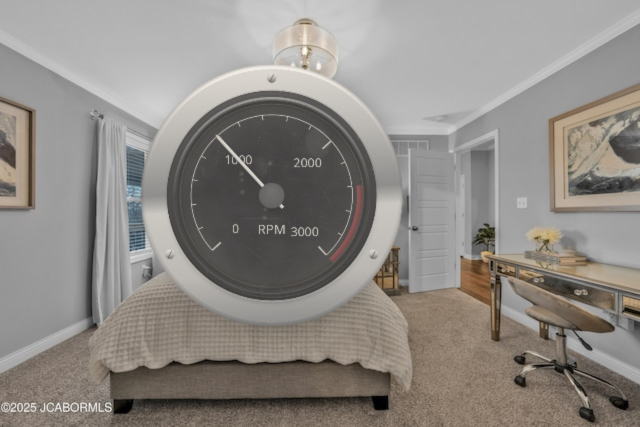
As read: {"value": 1000, "unit": "rpm"}
